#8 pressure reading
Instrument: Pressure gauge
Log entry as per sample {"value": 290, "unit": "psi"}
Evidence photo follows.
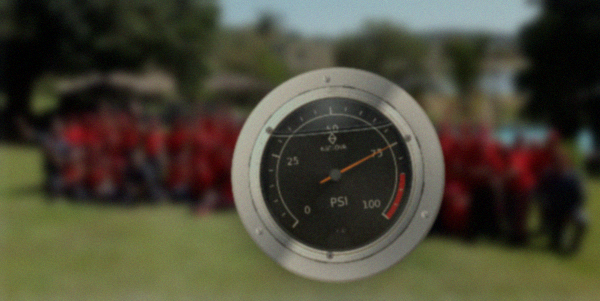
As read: {"value": 75, "unit": "psi"}
